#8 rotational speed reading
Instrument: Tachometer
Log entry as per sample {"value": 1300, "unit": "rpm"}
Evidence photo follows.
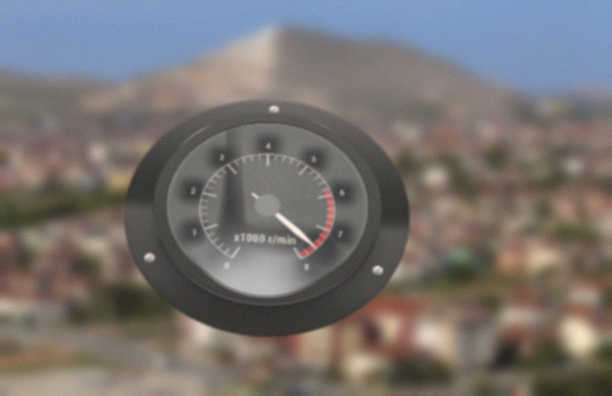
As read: {"value": 7600, "unit": "rpm"}
